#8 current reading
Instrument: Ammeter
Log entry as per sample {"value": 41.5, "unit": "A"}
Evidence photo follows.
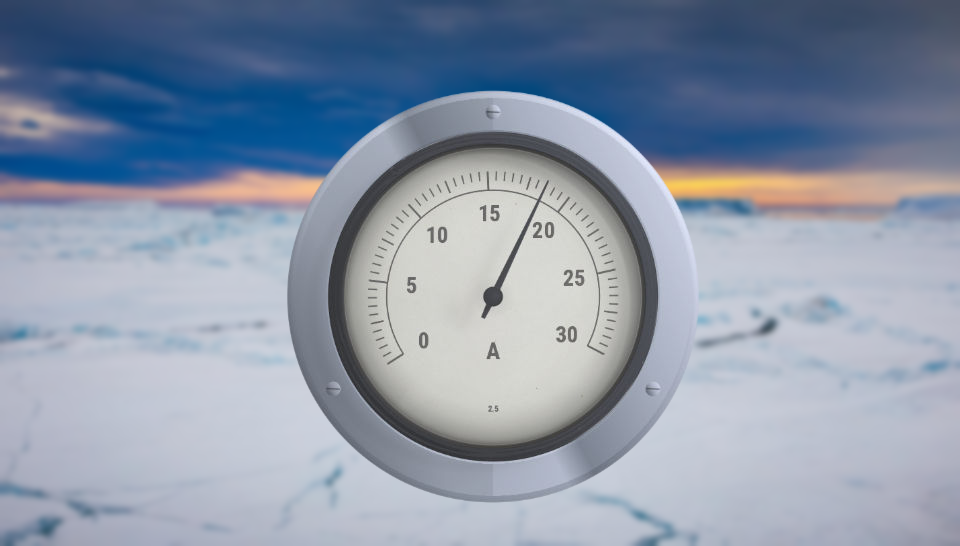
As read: {"value": 18.5, "unit": "A"}
